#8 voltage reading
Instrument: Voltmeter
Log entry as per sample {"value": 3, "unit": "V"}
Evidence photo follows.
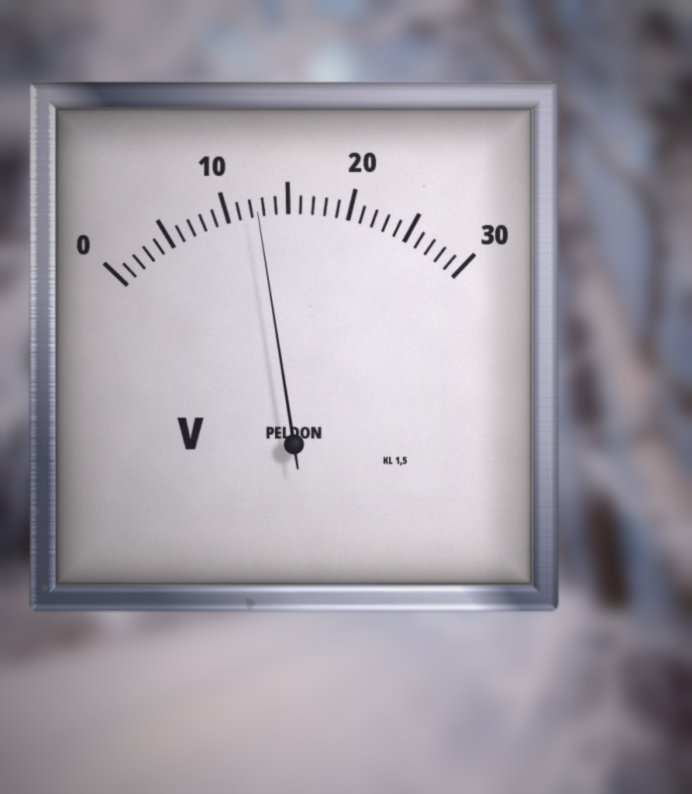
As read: {"value": 12.5, "unit": "V"}
